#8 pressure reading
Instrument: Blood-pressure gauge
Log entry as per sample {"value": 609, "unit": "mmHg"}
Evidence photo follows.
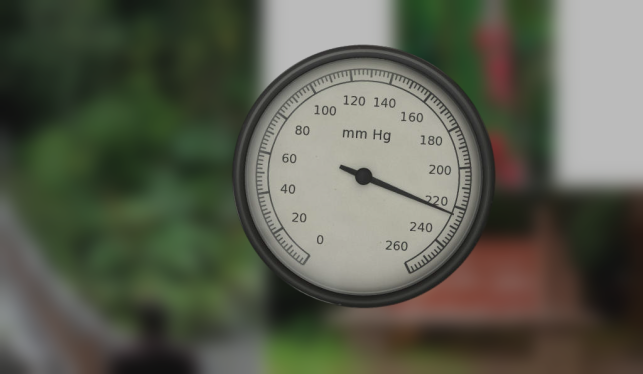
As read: {"value": 224, "unit": "mmHg"}
